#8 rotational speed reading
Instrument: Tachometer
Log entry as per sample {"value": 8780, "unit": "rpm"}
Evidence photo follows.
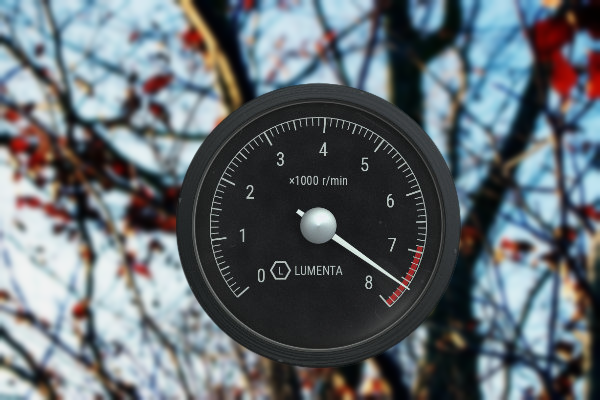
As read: {"value": 7600, "unit": "rpm"}
